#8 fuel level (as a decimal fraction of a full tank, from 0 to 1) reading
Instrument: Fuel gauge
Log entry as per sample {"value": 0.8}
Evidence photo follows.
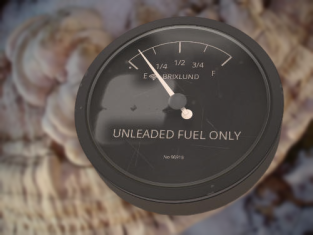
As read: {"value": 0.125}
